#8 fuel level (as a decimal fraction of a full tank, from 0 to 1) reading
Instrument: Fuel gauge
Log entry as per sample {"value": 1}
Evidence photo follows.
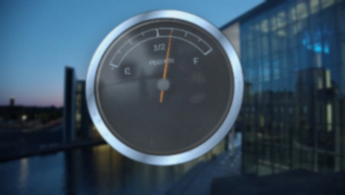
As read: {"value": 0.625}
